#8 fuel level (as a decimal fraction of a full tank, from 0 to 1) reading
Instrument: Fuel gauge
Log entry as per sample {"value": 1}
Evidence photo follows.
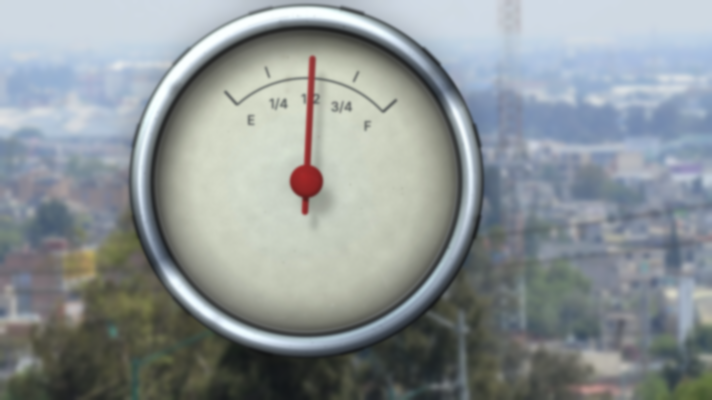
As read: {"value": 0.5}
